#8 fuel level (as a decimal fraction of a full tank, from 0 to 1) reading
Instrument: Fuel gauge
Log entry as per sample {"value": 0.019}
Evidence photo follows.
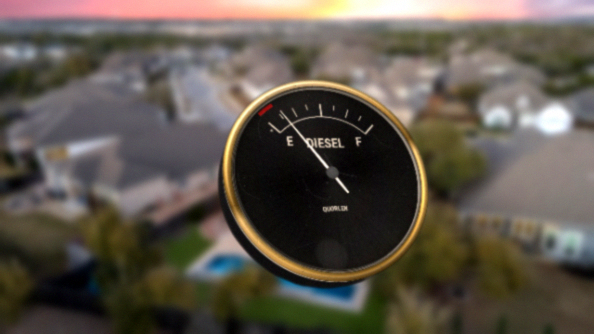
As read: {"value": 0.125}
